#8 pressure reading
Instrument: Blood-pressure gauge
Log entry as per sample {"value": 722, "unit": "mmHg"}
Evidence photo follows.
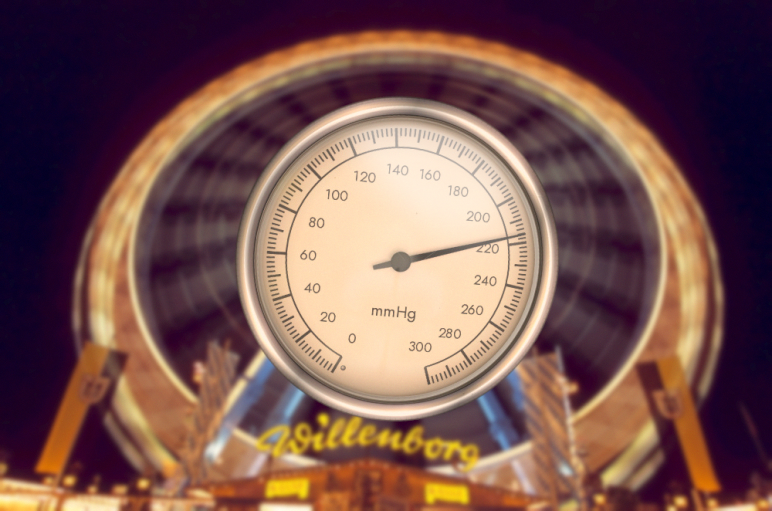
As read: {"value": 216, "unit": "mmHg"}
